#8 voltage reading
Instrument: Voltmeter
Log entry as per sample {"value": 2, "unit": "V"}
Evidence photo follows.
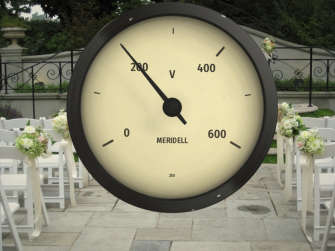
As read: {"value": 200, "unit": "V"}
